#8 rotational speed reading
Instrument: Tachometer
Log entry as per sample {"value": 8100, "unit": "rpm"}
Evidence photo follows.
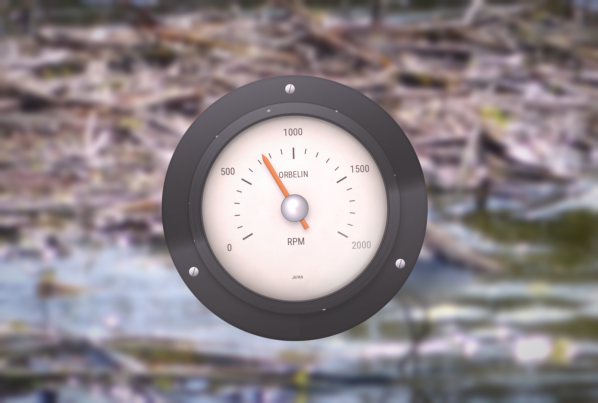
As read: {"value": 750, "unit": "rpm"}
